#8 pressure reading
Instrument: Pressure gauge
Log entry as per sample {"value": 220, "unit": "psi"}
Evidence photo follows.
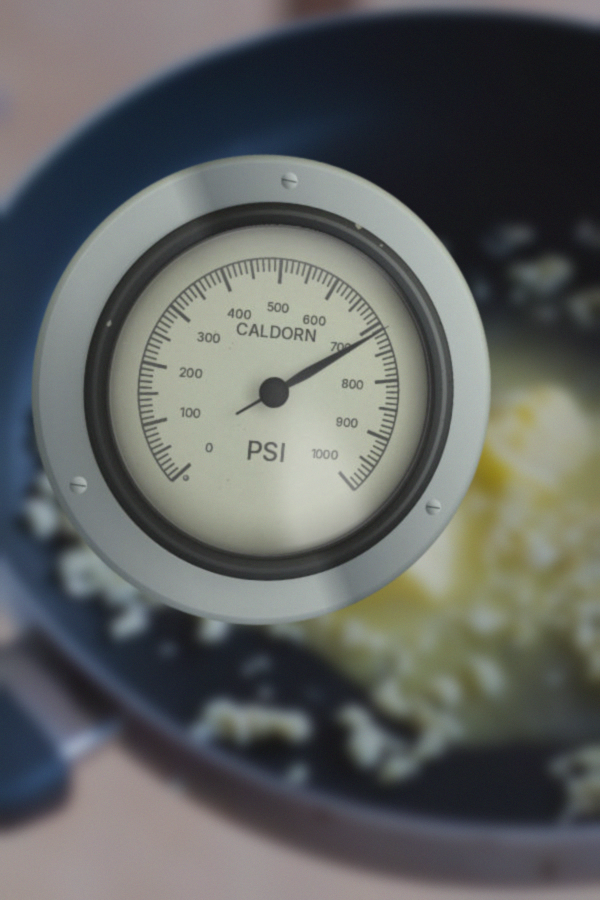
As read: {"value": 710, "unit": "psi"}
